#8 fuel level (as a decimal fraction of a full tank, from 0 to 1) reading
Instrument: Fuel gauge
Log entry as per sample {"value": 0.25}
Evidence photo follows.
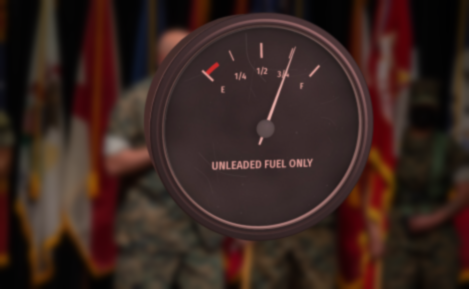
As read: {"value": 0.75}
